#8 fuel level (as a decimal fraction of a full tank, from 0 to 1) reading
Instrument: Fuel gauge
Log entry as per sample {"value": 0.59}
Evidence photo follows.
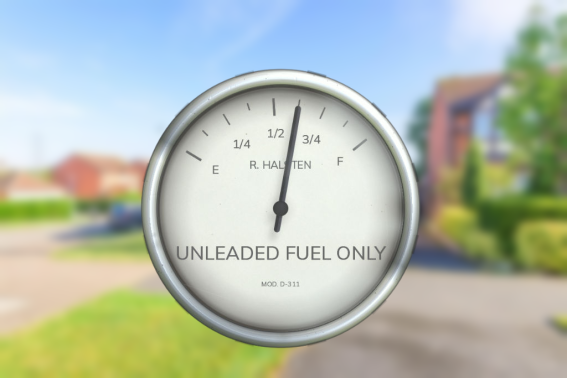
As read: {"value": 0.625}
